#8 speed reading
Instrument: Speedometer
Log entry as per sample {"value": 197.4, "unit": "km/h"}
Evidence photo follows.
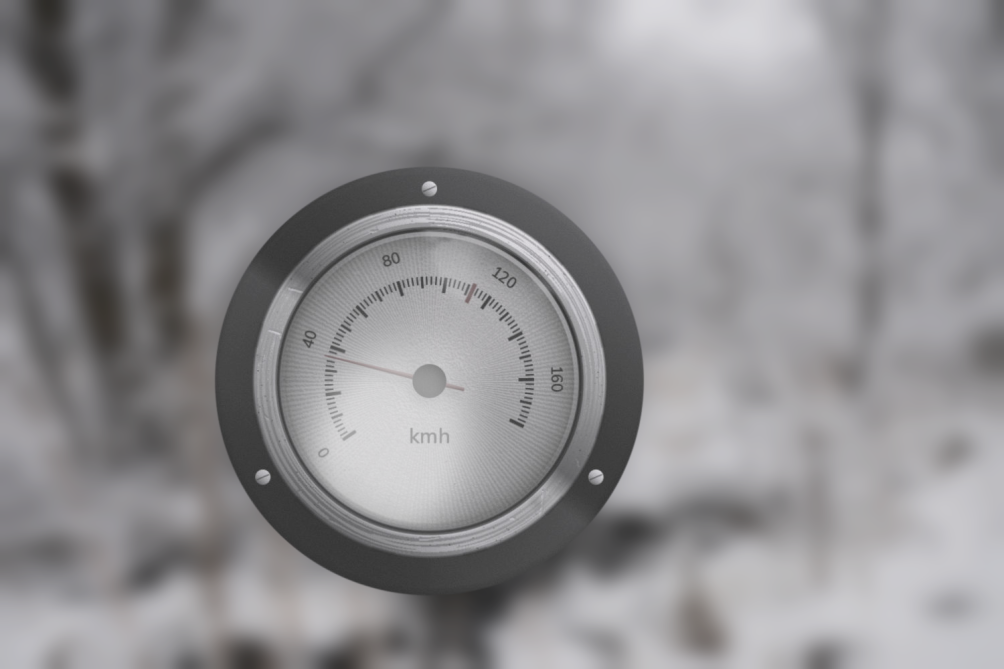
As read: {"value": 36, "unit": "km/h"}
